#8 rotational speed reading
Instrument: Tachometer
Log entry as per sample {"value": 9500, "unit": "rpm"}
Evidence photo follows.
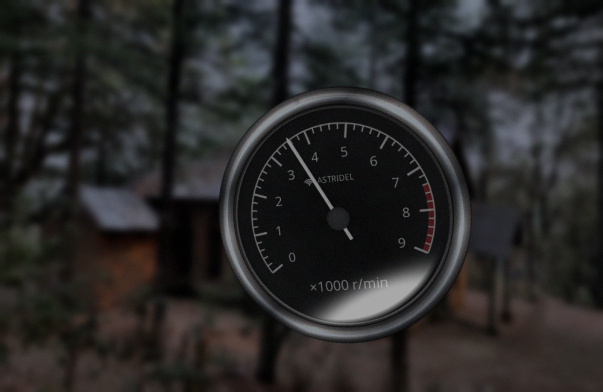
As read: {"value": 3600, "unit": "rpm"}
